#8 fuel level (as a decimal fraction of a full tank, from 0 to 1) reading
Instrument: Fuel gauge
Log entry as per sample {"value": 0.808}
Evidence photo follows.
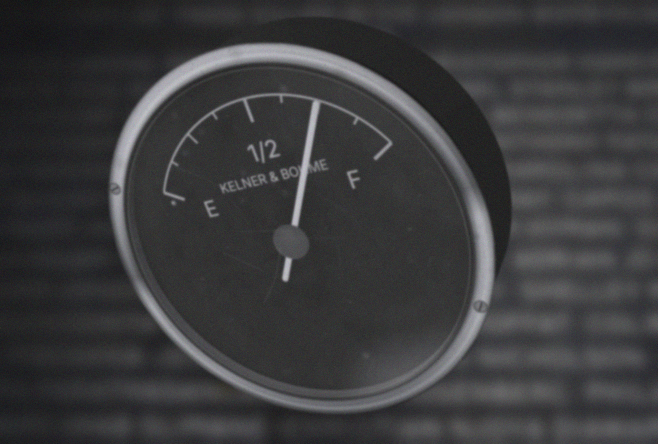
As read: {"value": 0.75}
